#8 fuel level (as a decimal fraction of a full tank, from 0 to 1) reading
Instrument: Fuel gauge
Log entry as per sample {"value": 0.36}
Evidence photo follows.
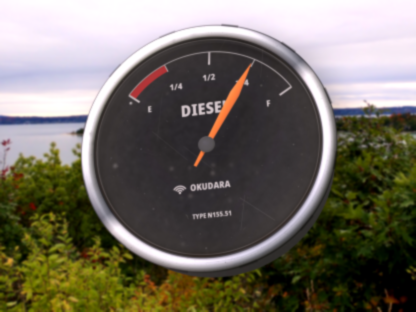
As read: {"value": 0.75}
